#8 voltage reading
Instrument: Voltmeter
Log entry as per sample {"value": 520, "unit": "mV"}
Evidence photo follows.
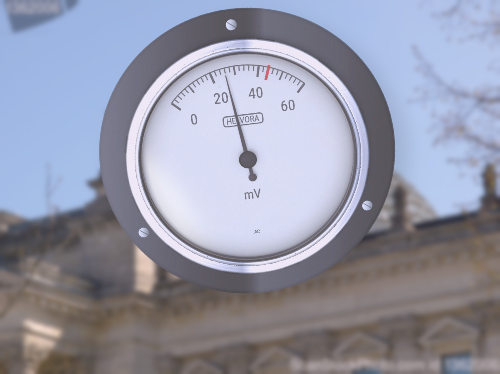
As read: {"value": 26, "unit": "mV"}
